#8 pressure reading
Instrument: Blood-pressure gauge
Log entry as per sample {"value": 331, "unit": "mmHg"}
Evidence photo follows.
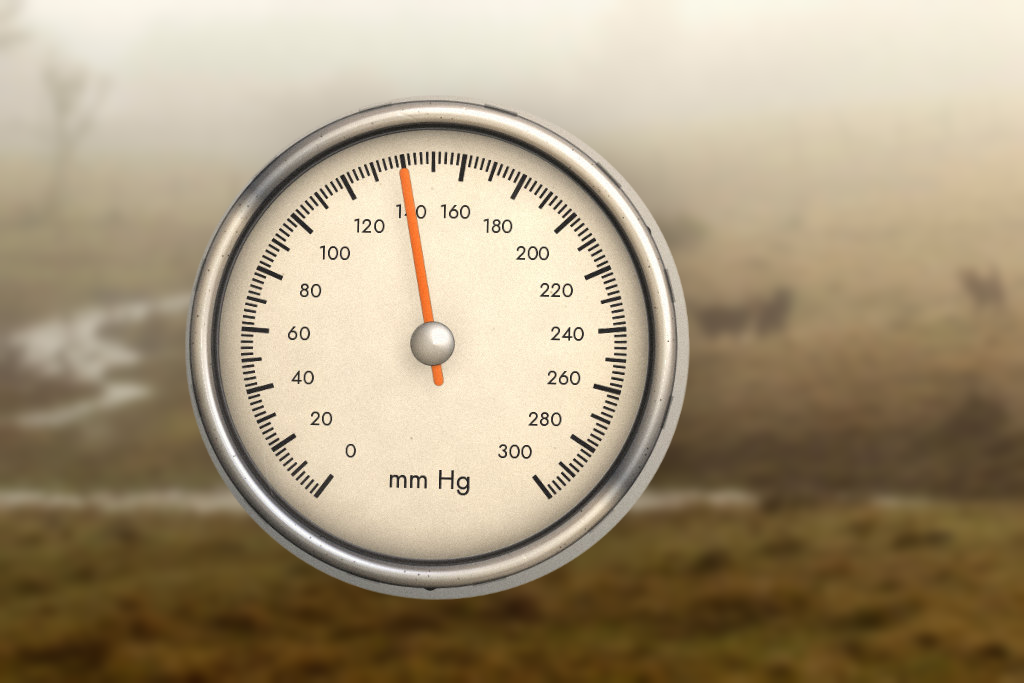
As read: {"value": 140, "unit": "mmHg"}
